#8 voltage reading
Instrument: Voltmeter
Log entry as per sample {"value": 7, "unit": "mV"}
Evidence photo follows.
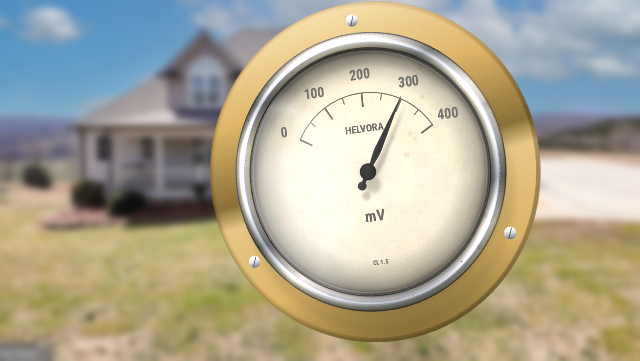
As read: {"value": 300, "unit": "mV"}
